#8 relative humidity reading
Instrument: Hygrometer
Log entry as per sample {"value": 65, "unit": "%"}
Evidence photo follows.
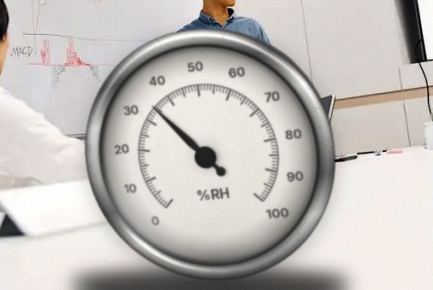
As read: {"value": 35, "unit": "%"}
